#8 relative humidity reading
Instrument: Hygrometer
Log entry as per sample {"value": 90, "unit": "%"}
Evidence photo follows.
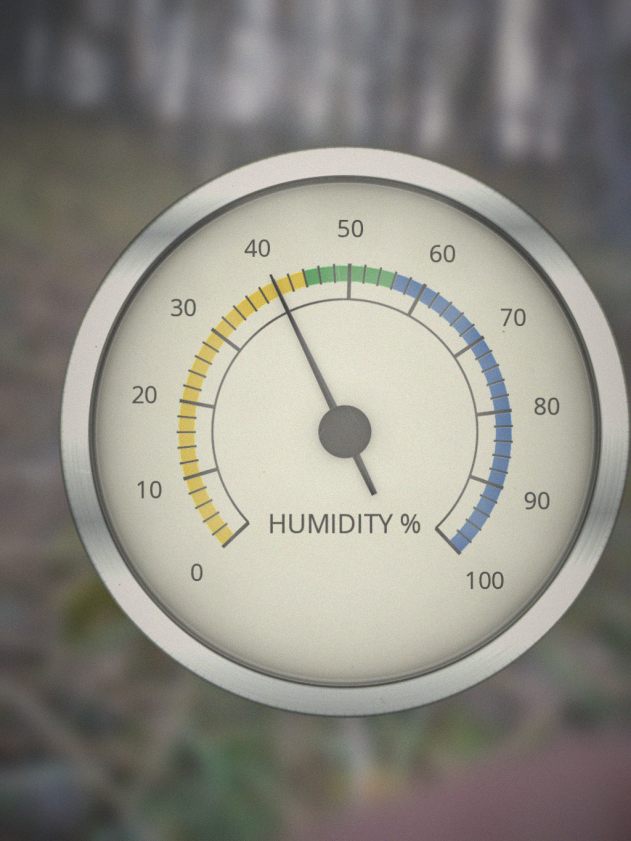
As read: {"value": 40, "unit": "%"}
